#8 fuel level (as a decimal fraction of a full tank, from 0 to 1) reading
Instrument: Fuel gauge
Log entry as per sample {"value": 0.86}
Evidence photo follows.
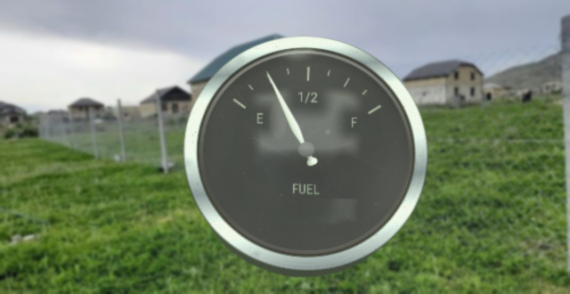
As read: {"value": 0.25}
